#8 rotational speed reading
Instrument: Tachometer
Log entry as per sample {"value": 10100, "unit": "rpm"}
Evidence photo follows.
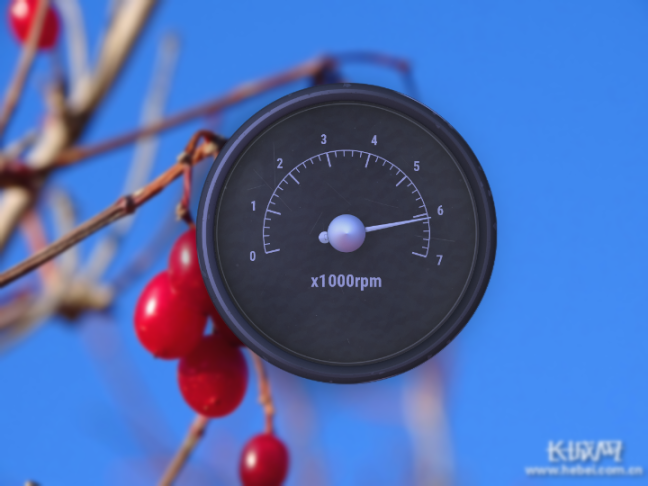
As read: {"value": 6100, "unit": "rpm"}
